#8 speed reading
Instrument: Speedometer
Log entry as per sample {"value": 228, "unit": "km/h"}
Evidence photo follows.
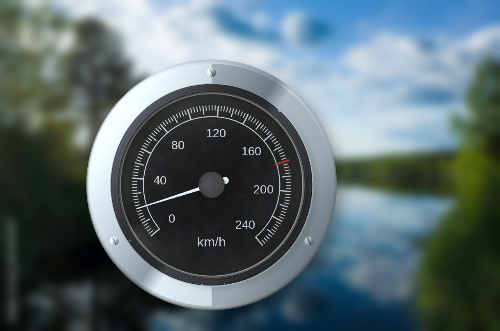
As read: {"value": 20, "unit": "km/h"}
